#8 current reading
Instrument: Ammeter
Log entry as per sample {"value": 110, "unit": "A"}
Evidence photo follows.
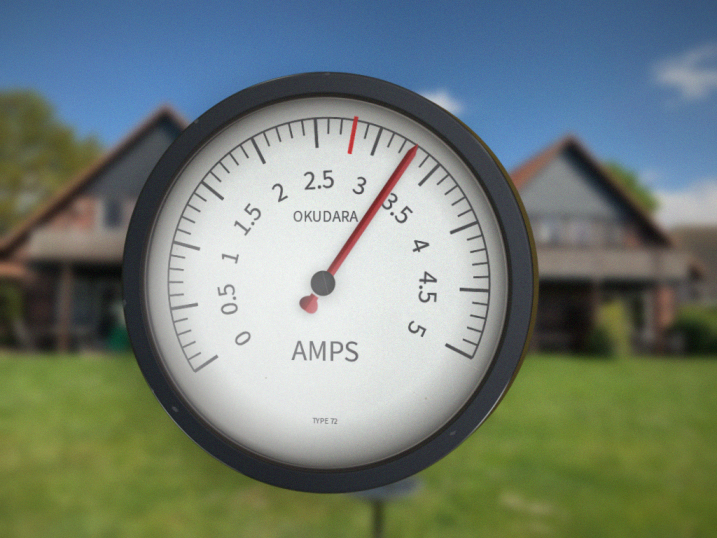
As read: {"value": 3.3, "unit": "A"}
